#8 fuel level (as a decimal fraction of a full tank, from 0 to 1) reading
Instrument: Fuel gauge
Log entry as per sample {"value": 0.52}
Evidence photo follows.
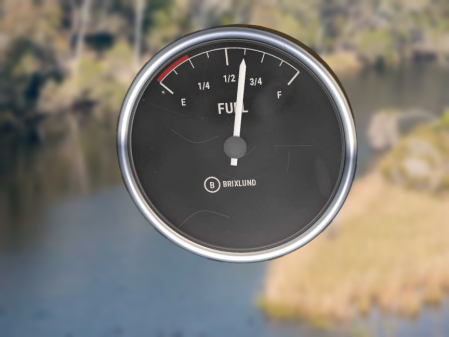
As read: {"value": 0.625}
